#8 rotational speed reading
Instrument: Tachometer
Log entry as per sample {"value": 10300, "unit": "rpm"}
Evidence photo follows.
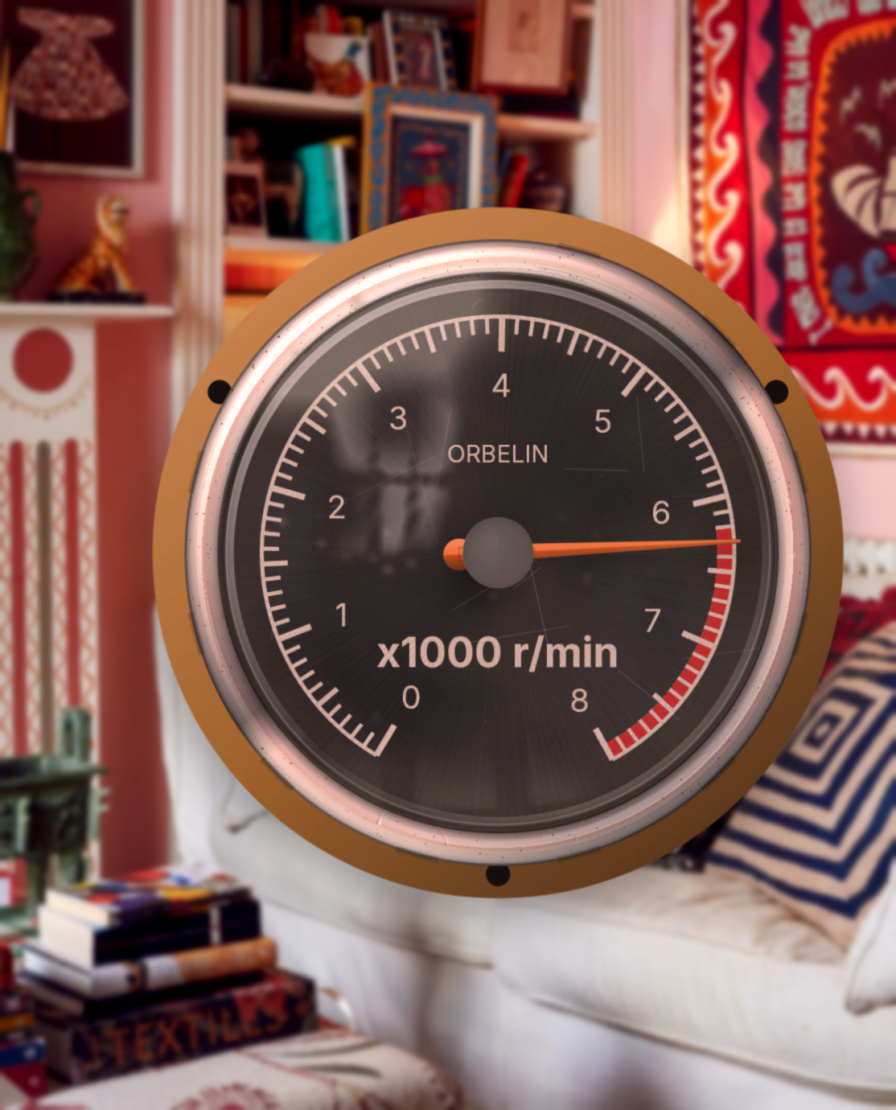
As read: {"value": 6300, "unit": "rpm"}
